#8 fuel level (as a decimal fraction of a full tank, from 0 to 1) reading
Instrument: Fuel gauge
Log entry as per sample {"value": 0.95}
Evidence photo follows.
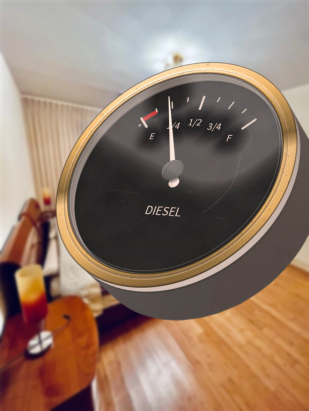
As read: {"value": 0.25}
